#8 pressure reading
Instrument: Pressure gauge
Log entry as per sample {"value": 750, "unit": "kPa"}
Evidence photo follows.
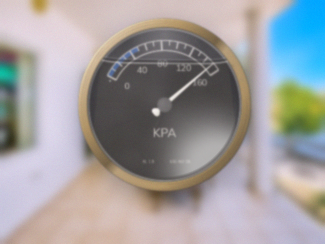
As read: {"value": 150, "unit": "kPa"}
